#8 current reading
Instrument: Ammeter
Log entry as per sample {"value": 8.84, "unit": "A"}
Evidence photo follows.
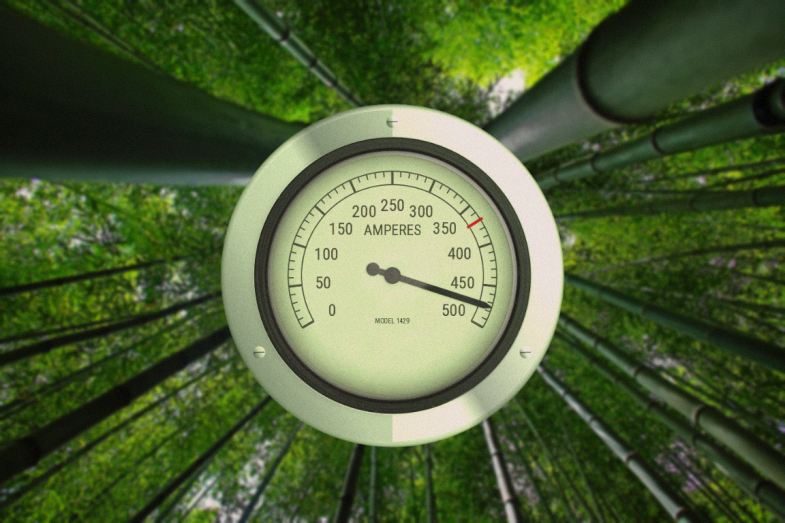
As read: {"value": 475, "unit": "A"}
